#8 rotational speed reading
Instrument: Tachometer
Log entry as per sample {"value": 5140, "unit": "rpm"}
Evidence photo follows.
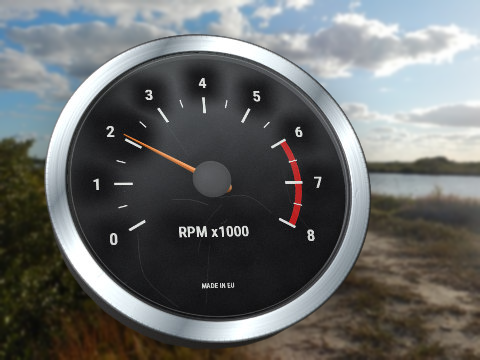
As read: {"value": 2000, "unit": "rpm"}
